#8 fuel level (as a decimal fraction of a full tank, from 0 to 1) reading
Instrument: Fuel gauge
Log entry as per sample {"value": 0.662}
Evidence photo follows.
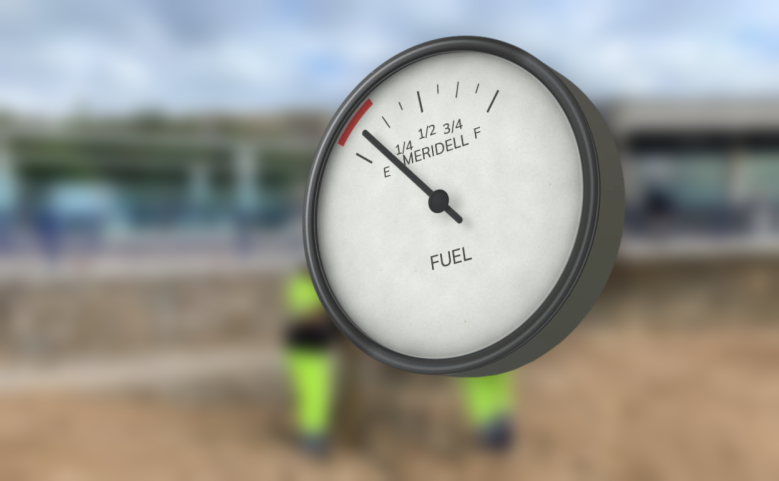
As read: {"value": 0.125}
